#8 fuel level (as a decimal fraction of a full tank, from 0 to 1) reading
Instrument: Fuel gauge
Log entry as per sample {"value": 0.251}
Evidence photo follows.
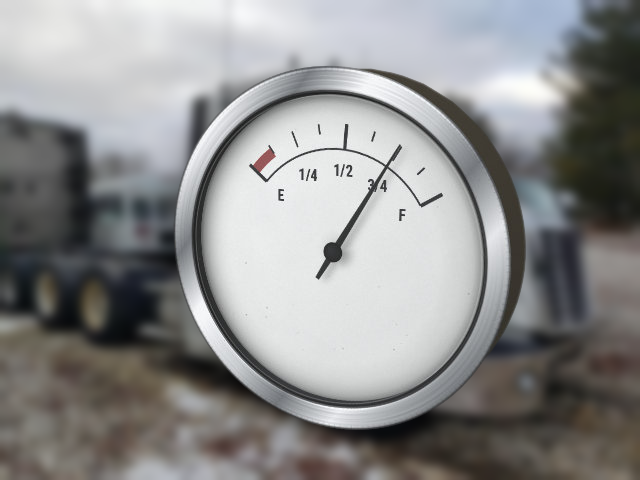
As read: {"value": 0.75}
